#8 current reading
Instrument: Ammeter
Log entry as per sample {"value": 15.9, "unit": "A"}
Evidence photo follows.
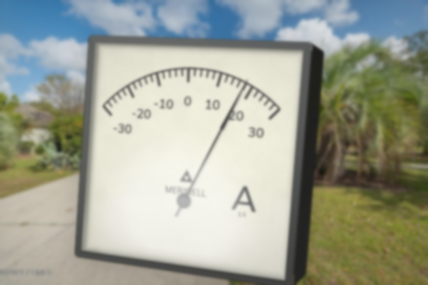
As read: {"value": 18, "unit": "A"}
